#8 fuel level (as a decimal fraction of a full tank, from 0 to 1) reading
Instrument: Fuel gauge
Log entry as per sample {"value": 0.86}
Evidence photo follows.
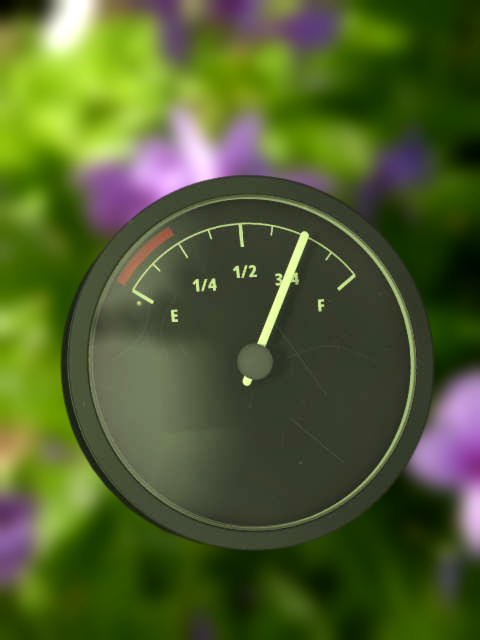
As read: {"value": 0.75}
